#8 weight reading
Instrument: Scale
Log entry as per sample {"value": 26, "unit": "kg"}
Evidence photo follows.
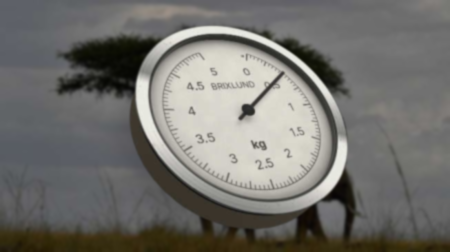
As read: {"value": 0.5, "unit": "kg"}
